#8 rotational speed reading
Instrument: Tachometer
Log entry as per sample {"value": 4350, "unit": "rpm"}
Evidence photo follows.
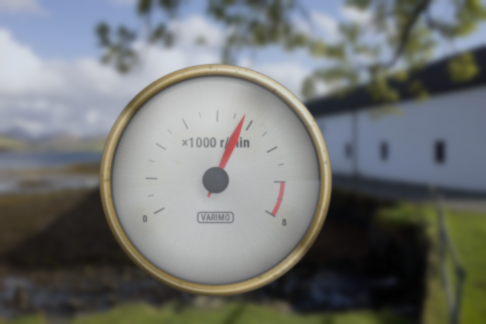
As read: {"value": 4750, "unit": "rpm"}
